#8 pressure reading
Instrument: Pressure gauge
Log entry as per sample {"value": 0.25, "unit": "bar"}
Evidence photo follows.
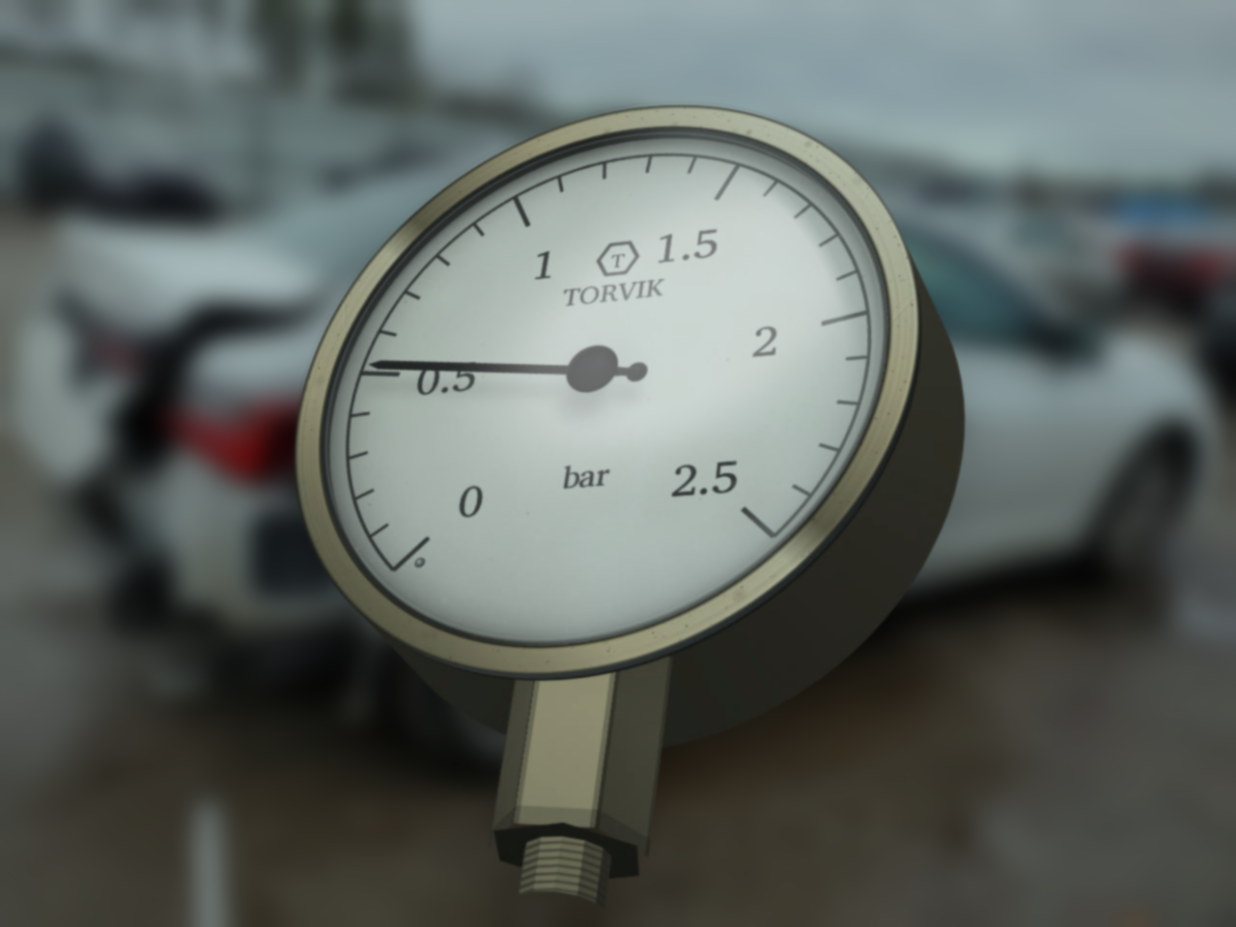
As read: {"value": 0.5, "unit": "bar"}
